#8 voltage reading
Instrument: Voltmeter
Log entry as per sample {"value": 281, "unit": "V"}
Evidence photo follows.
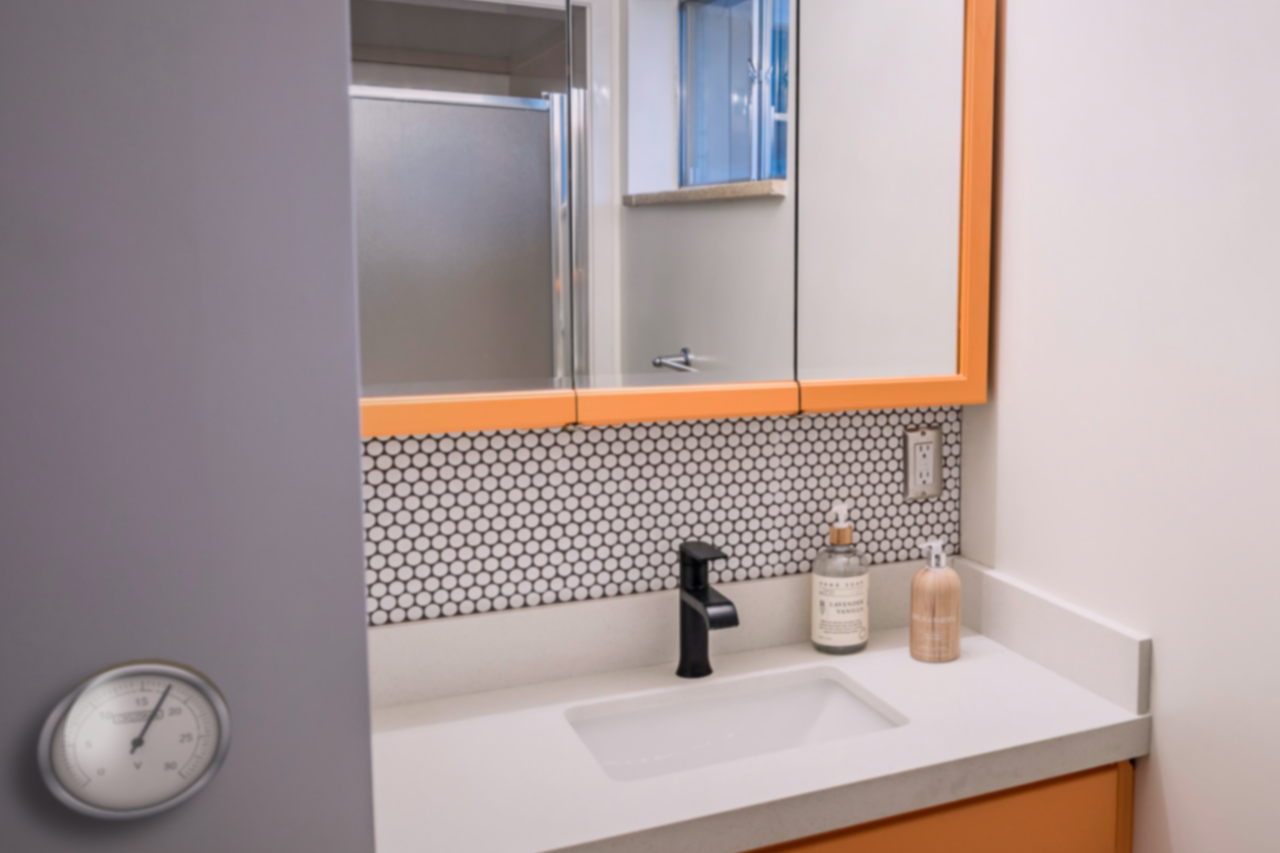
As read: {"value": 17.5, "unit": "V"}
